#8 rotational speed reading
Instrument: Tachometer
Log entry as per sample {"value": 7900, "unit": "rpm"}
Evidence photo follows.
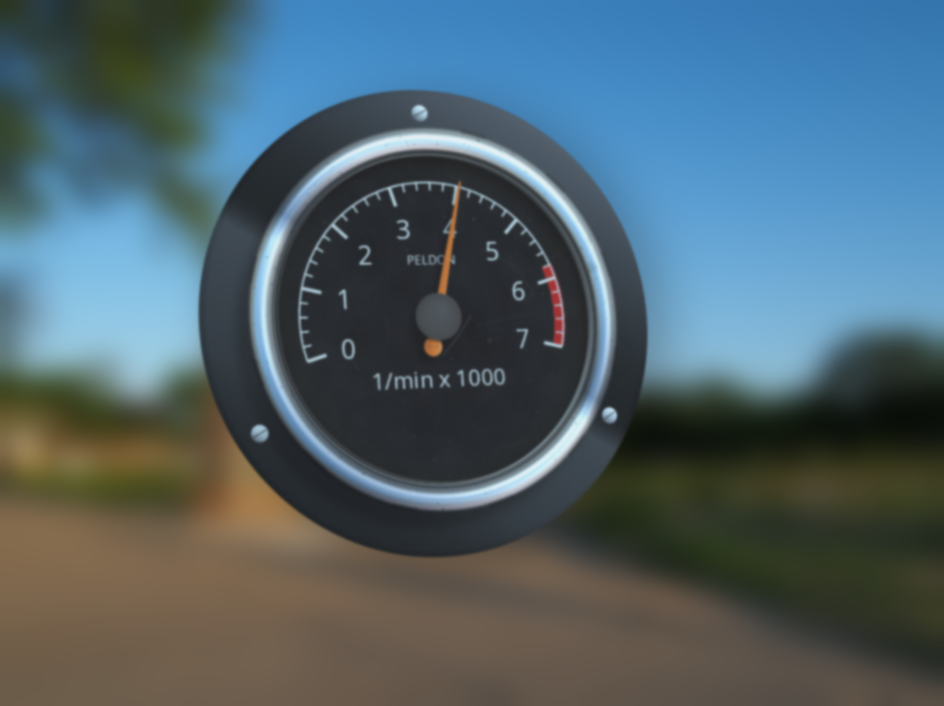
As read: {"value": 4000, "unit": "rpm"}
